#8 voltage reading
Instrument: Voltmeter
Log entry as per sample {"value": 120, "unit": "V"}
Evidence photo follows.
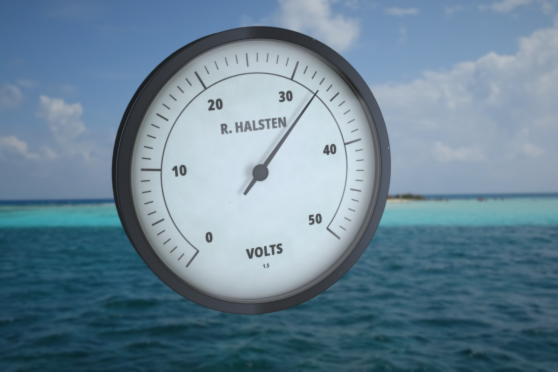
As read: {"value": 33, "unit": "V"}
